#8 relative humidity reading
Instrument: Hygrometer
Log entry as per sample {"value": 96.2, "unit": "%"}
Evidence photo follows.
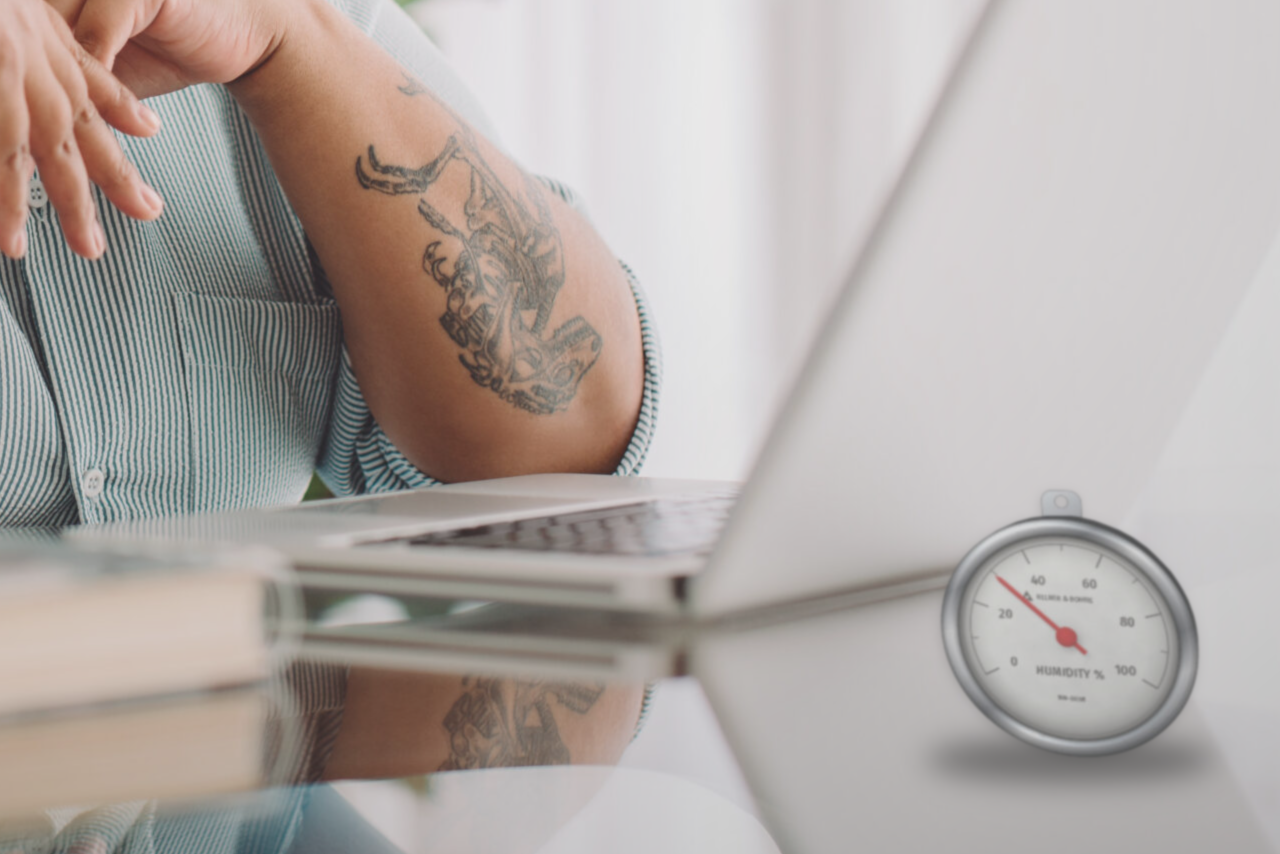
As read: {"value": 30, "unit": "%"}
